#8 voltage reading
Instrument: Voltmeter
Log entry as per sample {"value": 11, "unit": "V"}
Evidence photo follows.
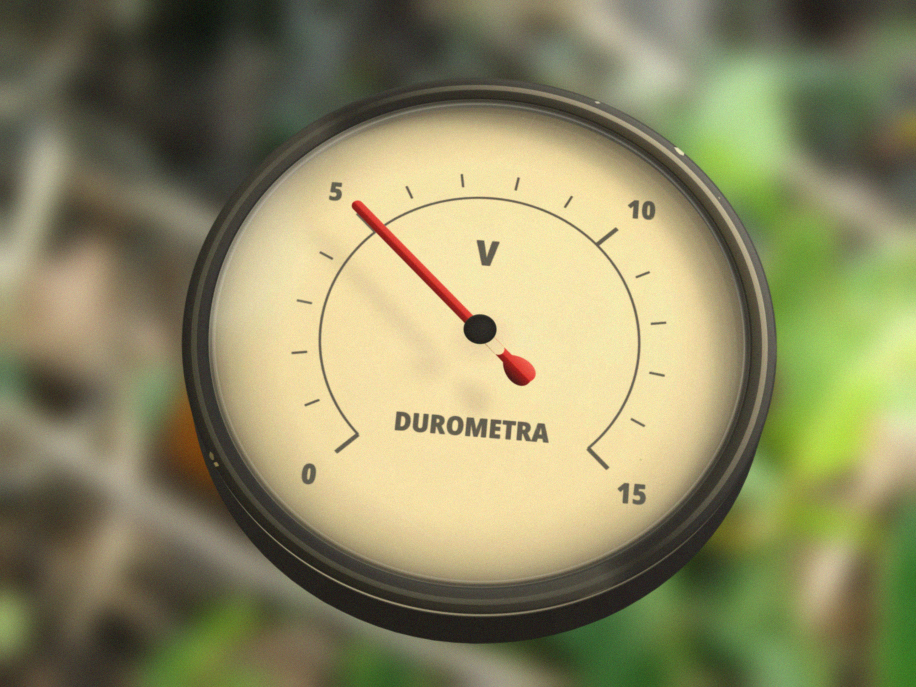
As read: {"value": 5, "unit": "V"}
